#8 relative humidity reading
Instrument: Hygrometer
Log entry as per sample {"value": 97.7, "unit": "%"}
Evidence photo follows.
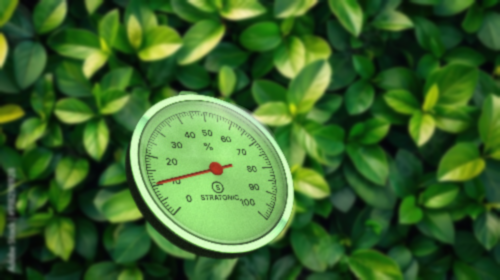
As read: {"value": 10, "unit": "%"}
